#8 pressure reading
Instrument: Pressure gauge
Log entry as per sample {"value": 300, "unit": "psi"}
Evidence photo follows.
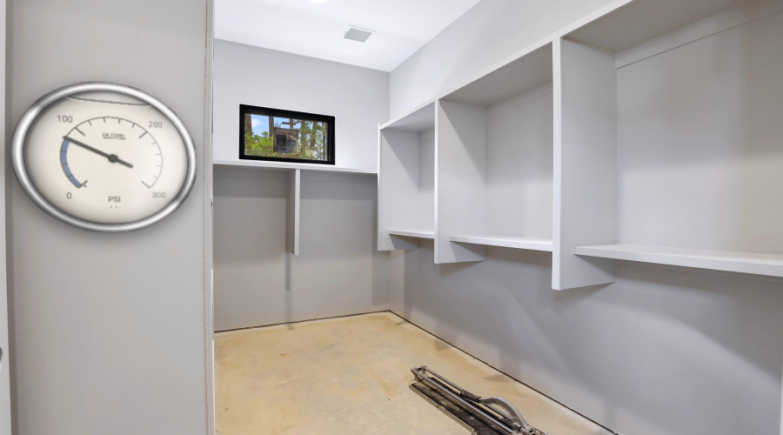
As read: {"value": 80, "unit": "psi"}
